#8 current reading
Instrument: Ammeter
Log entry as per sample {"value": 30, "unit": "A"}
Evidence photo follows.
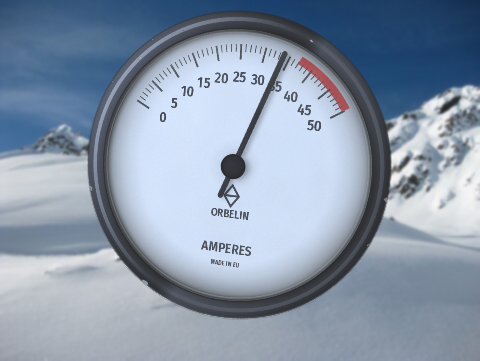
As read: {"value": 34, "unit": "A"}
